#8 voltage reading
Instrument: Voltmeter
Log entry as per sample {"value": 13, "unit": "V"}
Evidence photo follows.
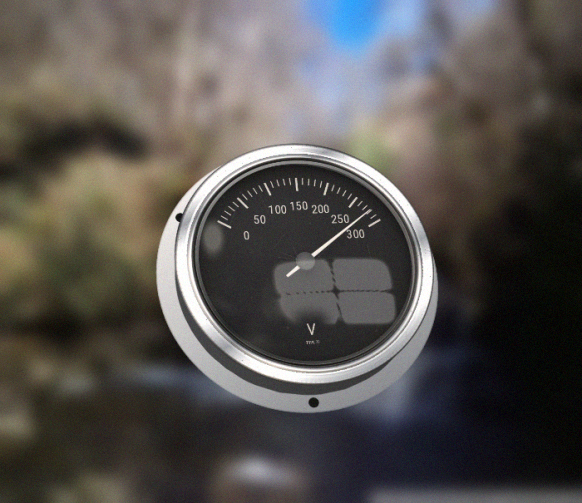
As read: {"value": 280, "unit": "V"}
